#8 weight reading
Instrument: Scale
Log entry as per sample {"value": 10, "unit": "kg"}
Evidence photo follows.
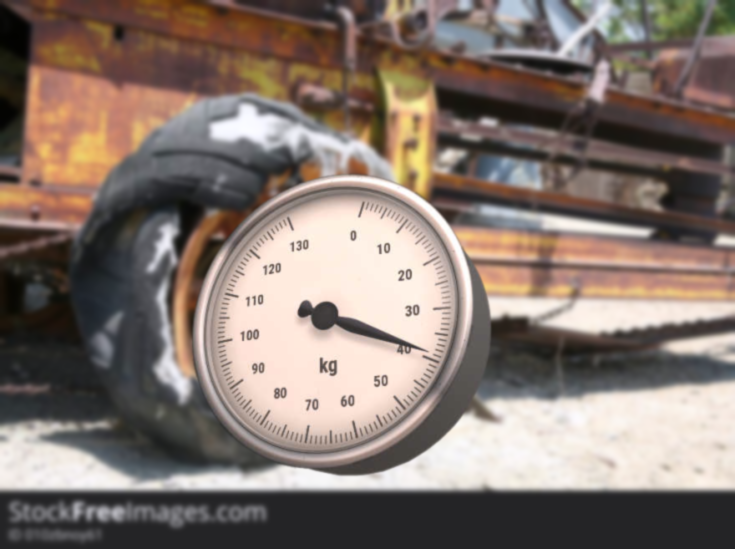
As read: {"value": 39, "unit": "kg"}
